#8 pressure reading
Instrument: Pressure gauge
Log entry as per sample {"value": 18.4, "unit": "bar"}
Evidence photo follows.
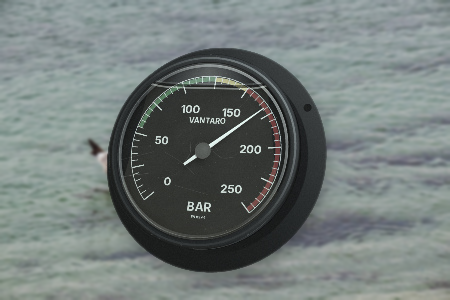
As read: {"value": 170, "unit": "bar"}
